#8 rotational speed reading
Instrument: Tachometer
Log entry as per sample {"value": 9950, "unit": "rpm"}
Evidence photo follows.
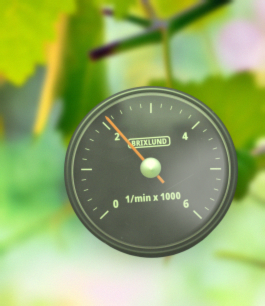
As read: {"value": 2100, "unit": "rpm"}
